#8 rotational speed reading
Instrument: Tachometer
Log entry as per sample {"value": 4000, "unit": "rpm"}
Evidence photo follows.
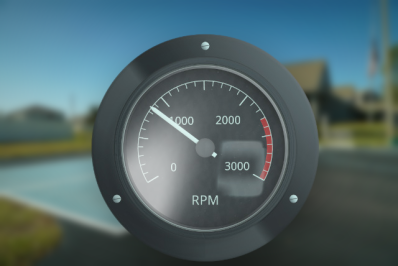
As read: {"value": 850, "unit": "rpm"}
